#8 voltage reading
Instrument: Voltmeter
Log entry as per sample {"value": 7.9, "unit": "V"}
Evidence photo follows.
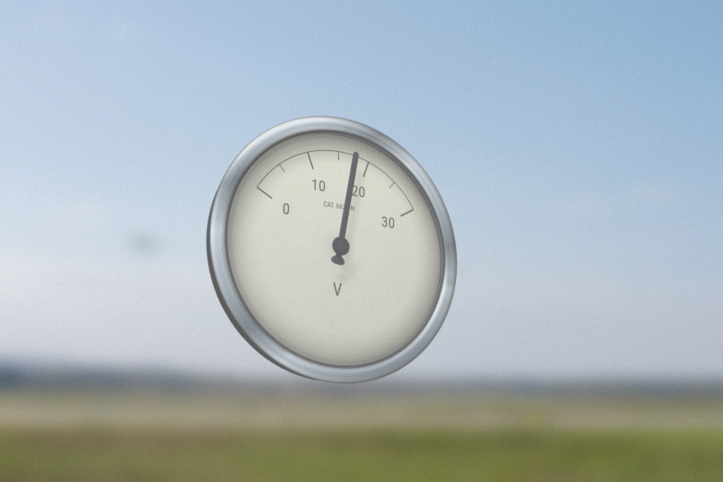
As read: {"value": 17.5, "unit": "V"}
